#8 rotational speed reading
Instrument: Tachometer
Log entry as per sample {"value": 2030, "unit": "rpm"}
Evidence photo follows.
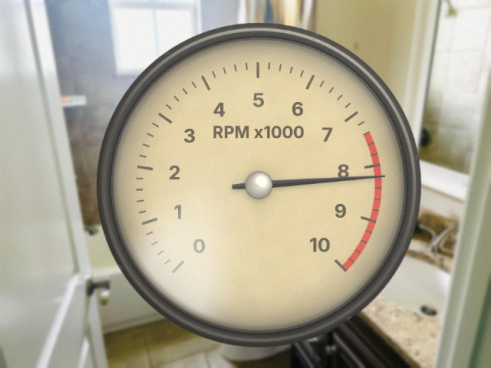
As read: {"value": 8200, "unit": "rpm"}
